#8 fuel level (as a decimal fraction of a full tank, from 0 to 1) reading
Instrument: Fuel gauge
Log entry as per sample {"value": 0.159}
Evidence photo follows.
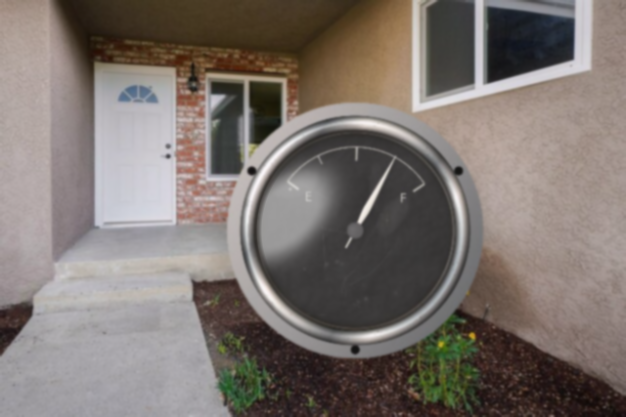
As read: {"value": 0.75}
